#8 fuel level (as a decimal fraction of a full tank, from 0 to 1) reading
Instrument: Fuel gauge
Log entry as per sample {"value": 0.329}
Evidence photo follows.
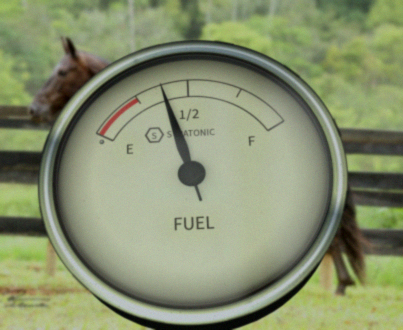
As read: {"value": 0.375}
